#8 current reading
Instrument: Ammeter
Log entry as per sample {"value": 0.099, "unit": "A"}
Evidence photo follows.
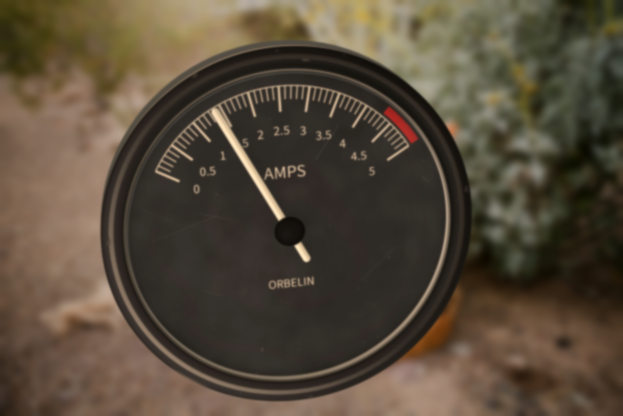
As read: {"value": 1.4, "unit": "A"}
